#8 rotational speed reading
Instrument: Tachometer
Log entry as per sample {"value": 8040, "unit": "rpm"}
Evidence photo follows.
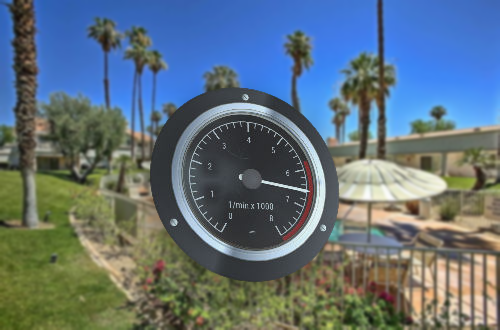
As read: {"value": 6600, "unit": "rpm"}
